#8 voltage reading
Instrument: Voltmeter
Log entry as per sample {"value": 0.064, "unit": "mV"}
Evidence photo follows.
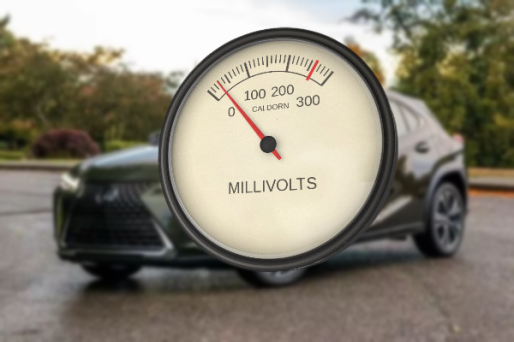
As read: {"value": 30, "unit": "mV"}
